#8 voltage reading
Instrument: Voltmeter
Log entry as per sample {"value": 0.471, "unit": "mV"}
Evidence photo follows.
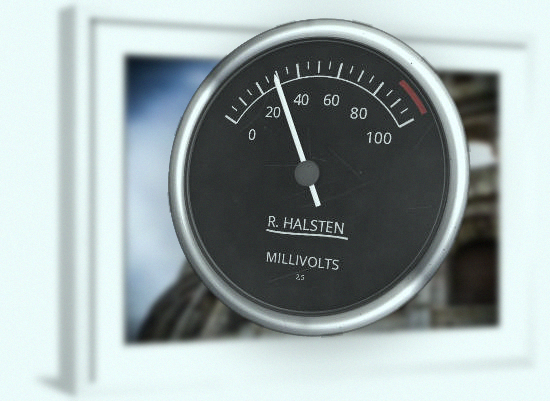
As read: {"value": 30, "unit": "mV"}
